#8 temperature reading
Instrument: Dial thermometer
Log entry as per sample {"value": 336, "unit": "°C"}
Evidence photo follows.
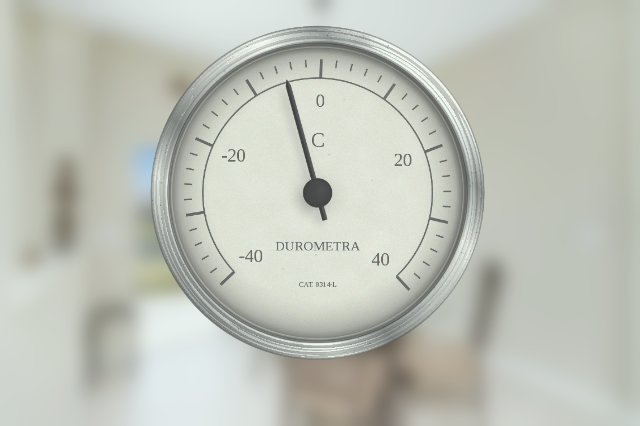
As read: {"value": -5, "unit": "°C"}
